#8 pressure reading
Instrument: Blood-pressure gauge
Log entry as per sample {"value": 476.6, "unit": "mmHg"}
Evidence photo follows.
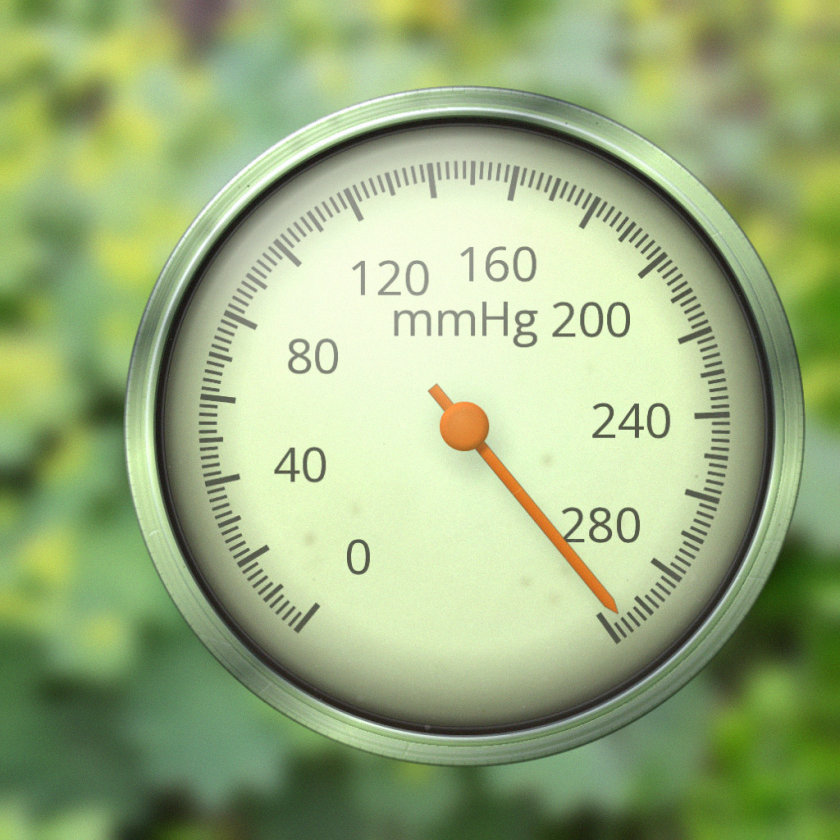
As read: {"value": 296, "unit": "mmHg"}
